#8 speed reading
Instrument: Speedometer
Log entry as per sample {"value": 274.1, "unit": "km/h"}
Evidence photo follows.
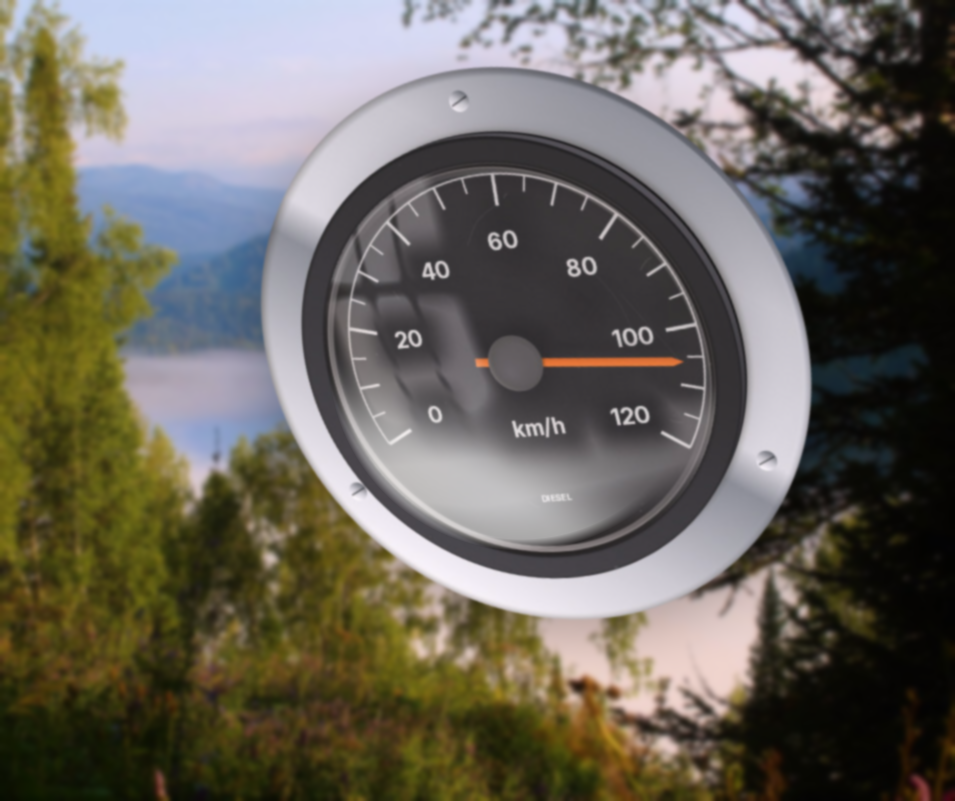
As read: {"value": 105, "unit": "km/h"}
